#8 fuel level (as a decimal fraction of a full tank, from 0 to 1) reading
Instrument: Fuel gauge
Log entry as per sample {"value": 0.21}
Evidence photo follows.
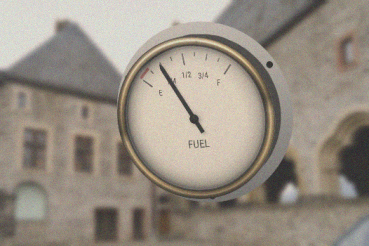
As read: {"value": 0.25}
